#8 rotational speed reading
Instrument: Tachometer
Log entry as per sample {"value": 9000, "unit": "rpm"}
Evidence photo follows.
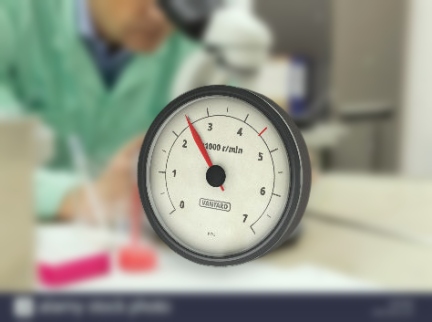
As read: {"value": 2500, "unit": "rpm"}
